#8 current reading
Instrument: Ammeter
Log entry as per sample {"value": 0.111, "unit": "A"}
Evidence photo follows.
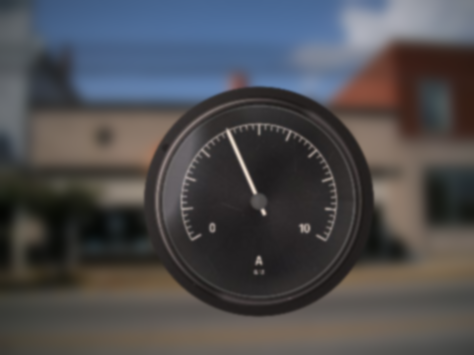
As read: {"value": 4, "unit": "A"}
